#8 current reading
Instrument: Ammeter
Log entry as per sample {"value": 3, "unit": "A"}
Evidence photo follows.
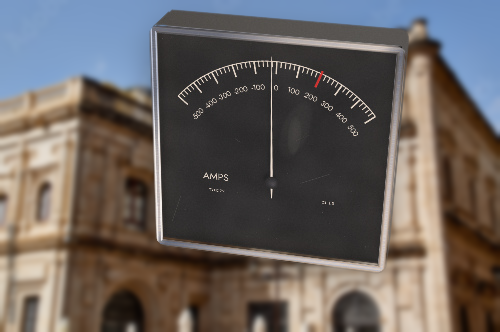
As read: {"value": -20, "unit": "A"}
